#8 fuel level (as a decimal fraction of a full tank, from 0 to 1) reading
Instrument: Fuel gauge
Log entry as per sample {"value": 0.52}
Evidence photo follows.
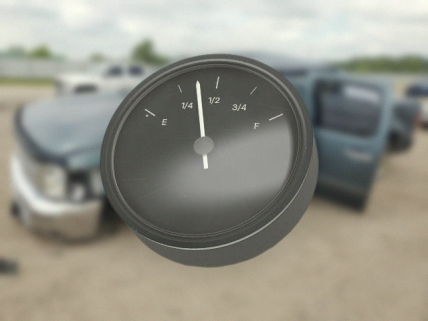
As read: {"value": 0.375}
